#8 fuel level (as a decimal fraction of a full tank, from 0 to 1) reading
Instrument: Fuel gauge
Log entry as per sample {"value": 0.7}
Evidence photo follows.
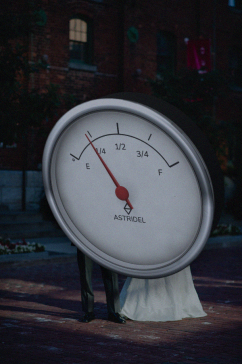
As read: {"value": 0.25}
